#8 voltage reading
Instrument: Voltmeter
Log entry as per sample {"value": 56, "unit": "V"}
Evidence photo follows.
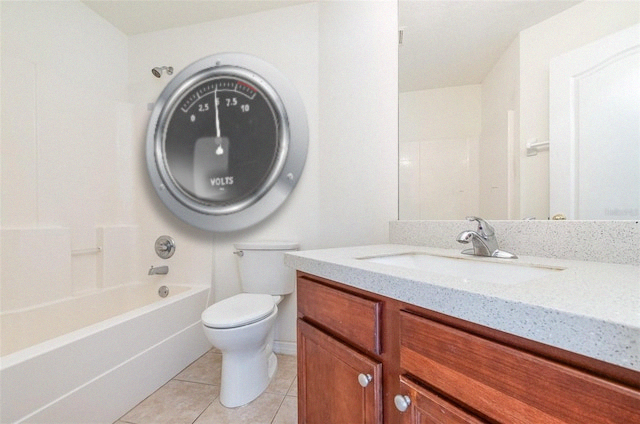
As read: {"value": 5, "unit": "V"}
